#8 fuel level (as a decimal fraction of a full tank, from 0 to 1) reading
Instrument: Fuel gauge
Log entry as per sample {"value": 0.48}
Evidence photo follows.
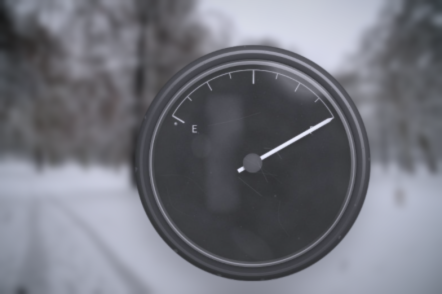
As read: {"value": 1}
